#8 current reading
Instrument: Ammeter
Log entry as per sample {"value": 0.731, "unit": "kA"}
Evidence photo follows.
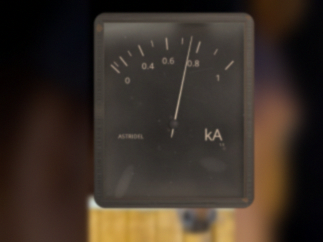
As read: {"value": 0.75, "unit": "kA"}
